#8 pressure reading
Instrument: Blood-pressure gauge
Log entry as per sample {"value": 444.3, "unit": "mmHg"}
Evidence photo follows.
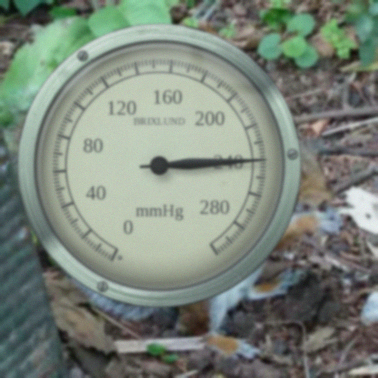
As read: {"value": 240, "unit": "mmHg"}
